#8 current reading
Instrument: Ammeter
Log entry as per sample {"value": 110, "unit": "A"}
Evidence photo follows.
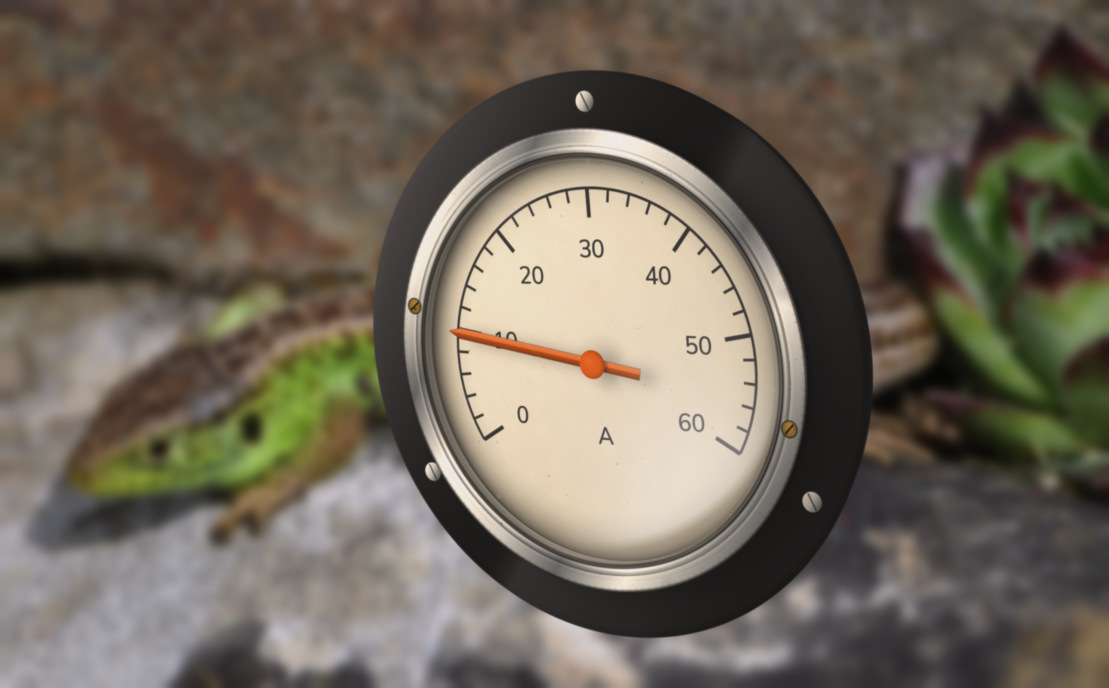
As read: {"value": 10, "unit": "A"}
